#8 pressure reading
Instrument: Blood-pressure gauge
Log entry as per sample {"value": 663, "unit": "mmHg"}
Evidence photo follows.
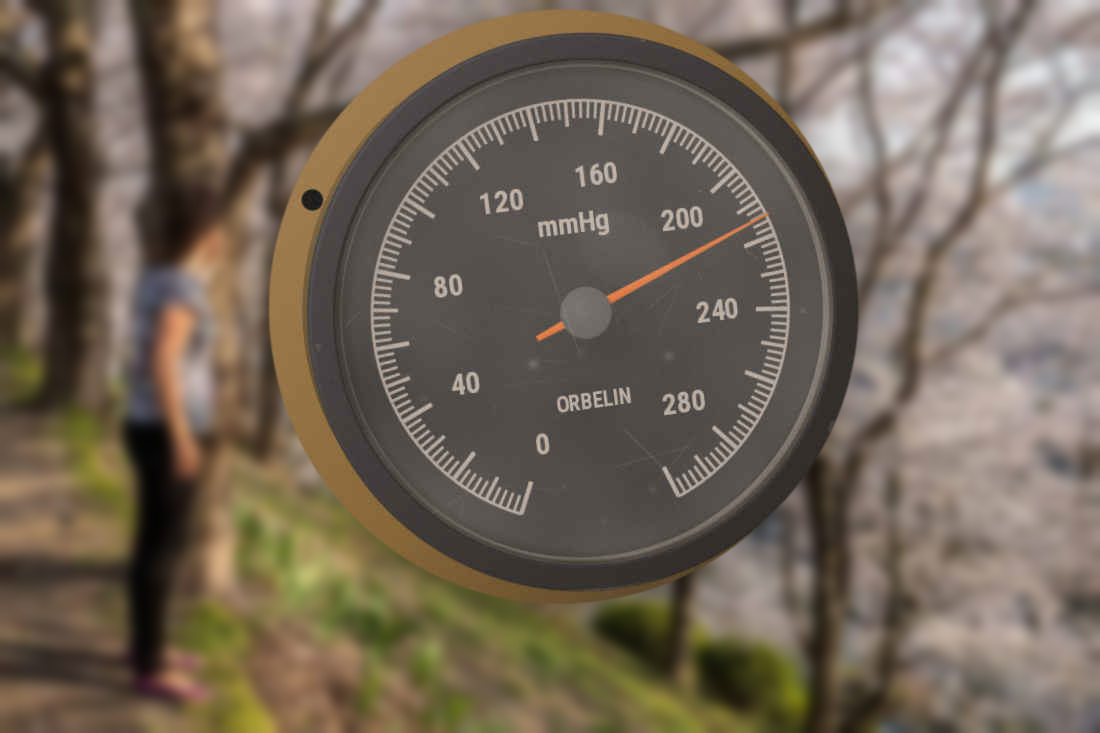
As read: {"value": 214, "unit": "mmHg"}
